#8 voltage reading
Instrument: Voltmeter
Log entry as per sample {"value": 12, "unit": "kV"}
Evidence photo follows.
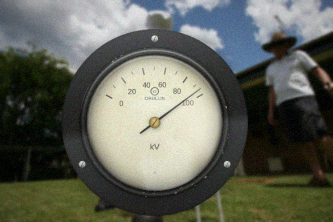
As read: {"value": 95, "unit": "kV"}
